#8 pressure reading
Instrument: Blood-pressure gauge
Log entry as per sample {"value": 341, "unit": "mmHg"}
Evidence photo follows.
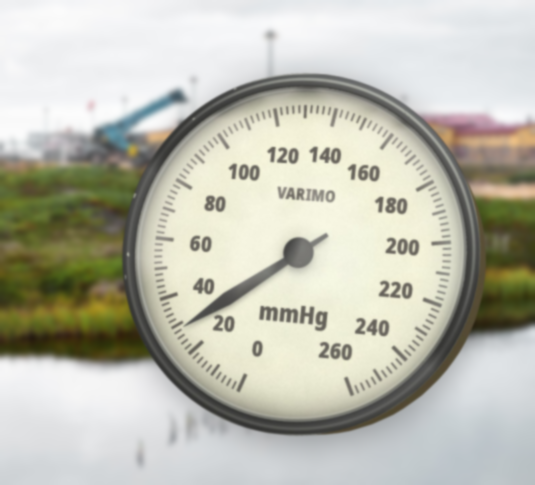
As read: {"value": 28, "unit": "mmHg"}
